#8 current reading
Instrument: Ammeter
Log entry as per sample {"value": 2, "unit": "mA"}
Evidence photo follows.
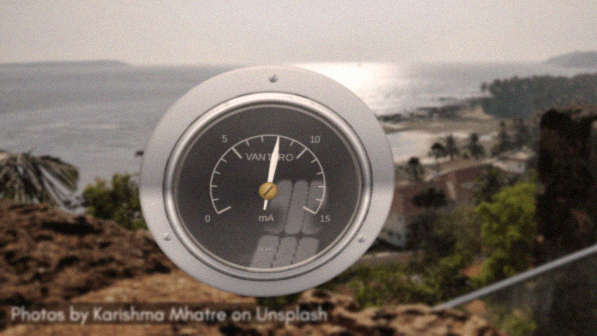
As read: {"value": 8, "unit": "mA"}
